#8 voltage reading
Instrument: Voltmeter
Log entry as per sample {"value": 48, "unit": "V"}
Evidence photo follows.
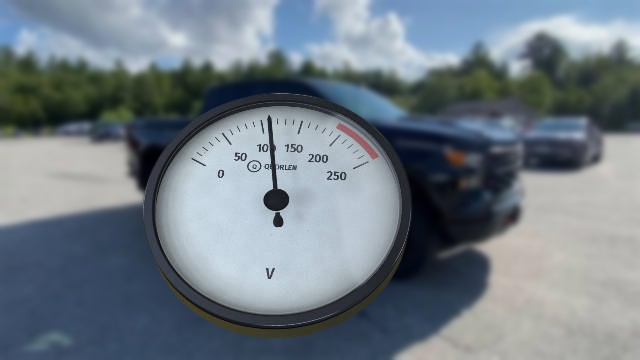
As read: {"value": 110, "unit": "V"}
